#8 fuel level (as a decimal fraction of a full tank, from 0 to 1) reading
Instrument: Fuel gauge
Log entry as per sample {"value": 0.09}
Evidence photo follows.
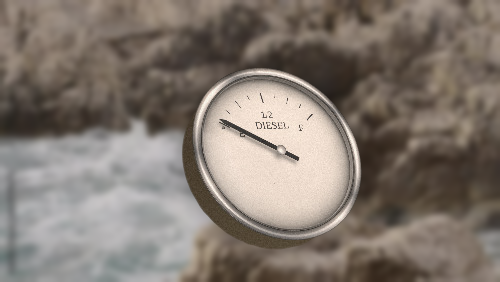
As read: {"value": 0}
